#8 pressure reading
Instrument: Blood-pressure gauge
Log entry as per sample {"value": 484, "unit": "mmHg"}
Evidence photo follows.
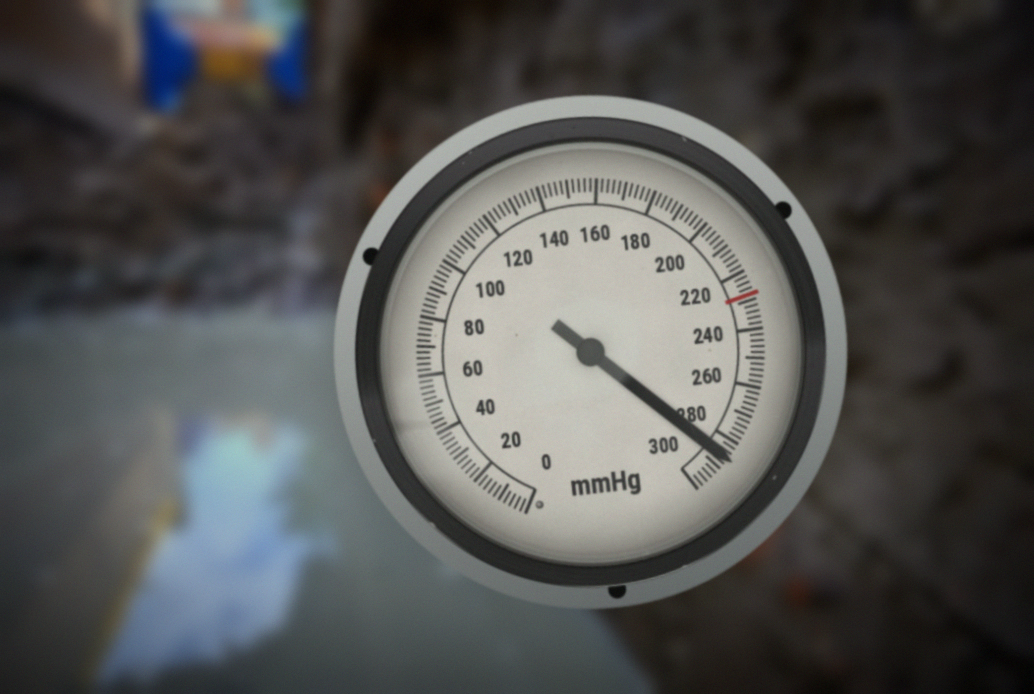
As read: {"value": 286, "unit": "mmHg"}
